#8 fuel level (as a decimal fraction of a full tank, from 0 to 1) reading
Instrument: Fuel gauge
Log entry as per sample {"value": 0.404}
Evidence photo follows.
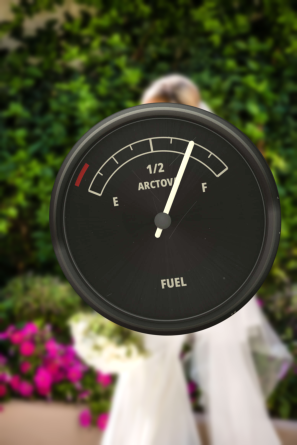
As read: {"value": 0.75}
